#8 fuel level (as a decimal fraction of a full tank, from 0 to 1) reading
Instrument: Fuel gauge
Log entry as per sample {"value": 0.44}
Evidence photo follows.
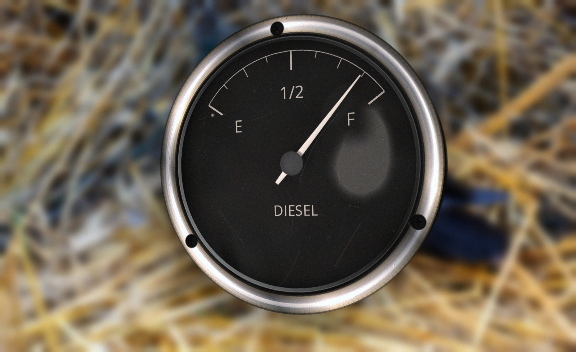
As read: {"value": 0.875}
